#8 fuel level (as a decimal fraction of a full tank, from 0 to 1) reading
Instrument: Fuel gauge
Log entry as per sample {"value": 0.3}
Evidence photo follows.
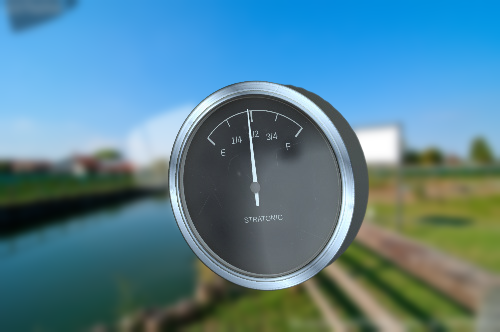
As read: {"value": 0.5}
